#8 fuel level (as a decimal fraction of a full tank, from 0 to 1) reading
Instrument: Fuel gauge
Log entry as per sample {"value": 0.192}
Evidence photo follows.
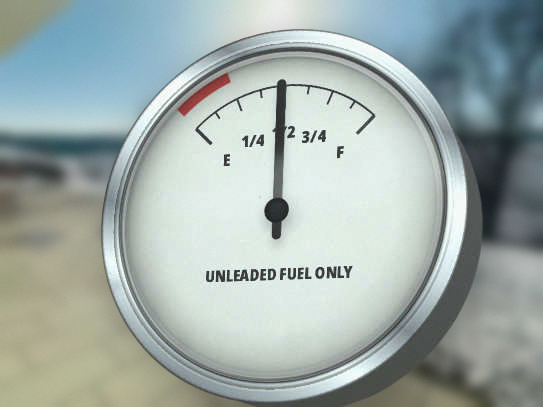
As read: {"value": 0.5}
